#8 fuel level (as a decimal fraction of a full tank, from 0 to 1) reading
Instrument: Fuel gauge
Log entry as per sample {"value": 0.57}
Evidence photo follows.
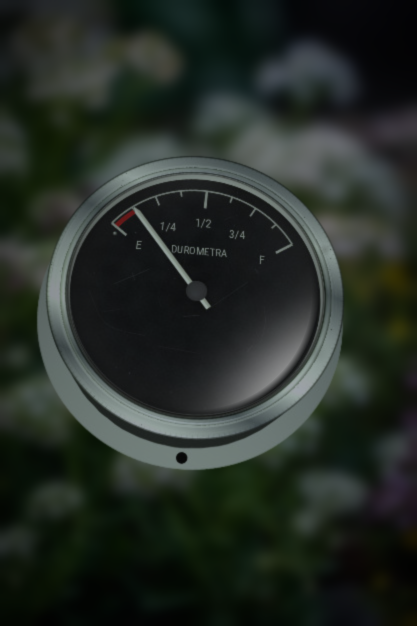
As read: {"value": 0.125}
